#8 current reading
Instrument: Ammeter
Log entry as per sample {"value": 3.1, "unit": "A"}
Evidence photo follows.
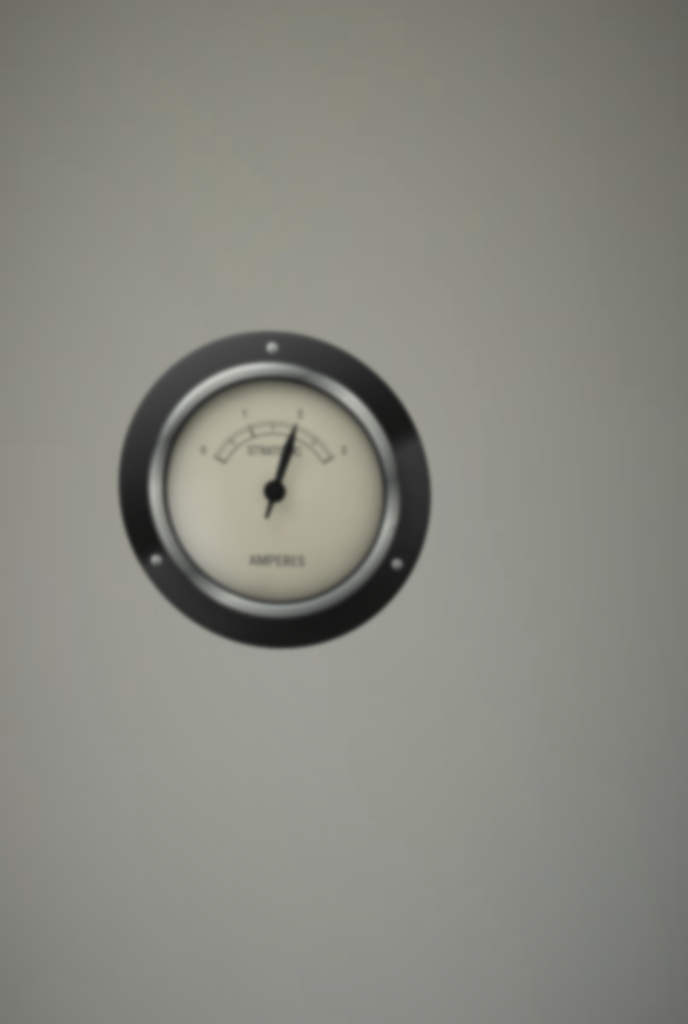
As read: {"value": 2, "unit": "A"}
